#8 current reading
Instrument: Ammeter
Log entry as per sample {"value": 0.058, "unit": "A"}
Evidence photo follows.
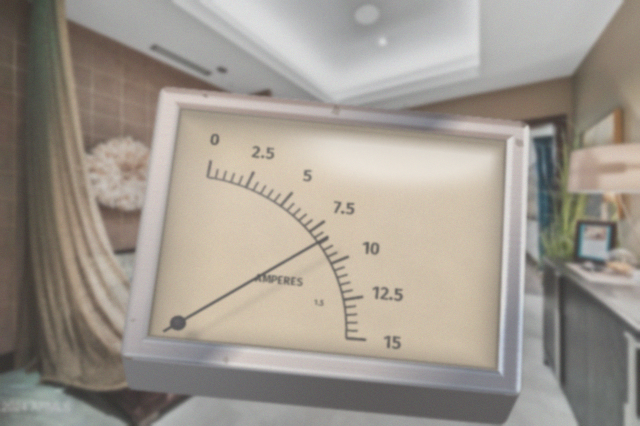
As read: {"value": 8.5, "unit": "A"}
